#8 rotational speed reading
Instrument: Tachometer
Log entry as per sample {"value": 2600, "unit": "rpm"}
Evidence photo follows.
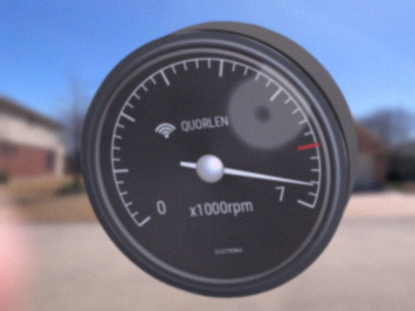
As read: {"value": 6600, "unit": "rpm"}
